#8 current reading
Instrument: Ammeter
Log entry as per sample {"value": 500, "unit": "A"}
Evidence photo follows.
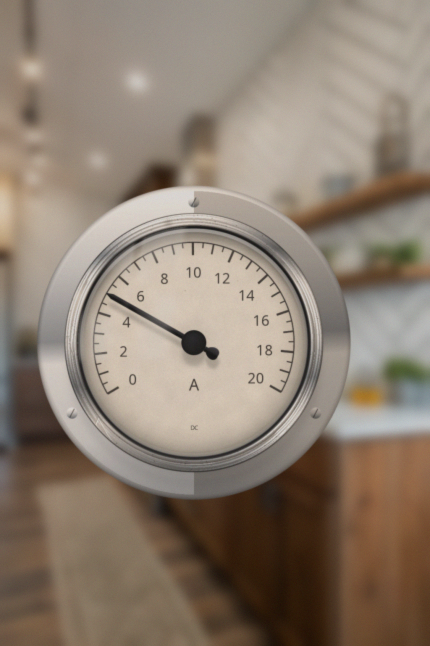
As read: {"value": 5, "unit": "A"}
